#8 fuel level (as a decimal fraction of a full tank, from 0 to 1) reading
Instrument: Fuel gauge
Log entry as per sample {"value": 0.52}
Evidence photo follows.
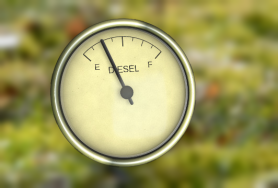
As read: {"value": 0.25}
